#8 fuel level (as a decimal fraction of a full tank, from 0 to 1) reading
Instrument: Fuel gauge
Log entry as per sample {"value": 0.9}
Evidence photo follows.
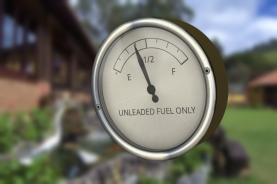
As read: {"value": 0.375}
